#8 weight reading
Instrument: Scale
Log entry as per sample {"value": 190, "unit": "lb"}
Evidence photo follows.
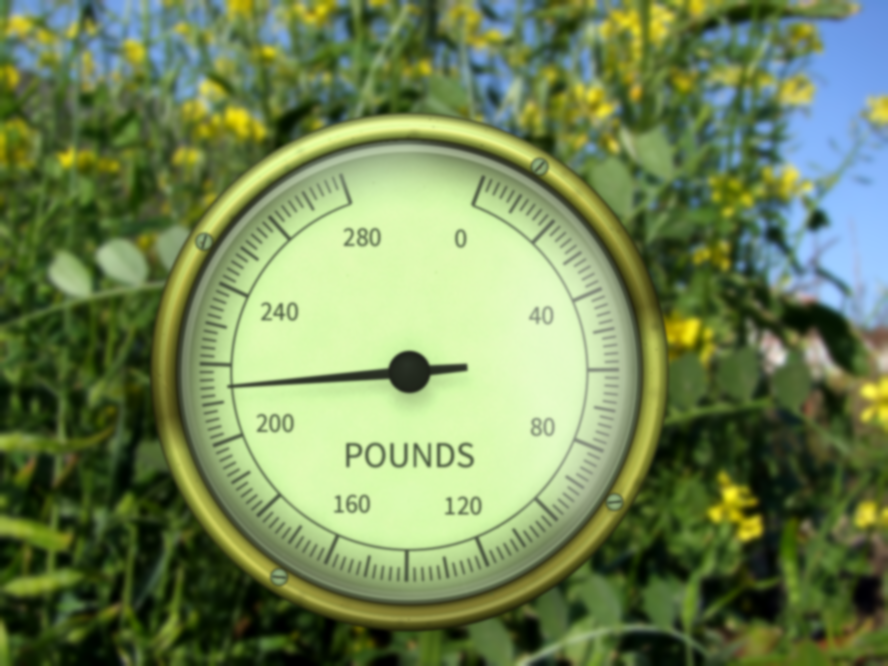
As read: {"value": 214, "unit": "lb"}
